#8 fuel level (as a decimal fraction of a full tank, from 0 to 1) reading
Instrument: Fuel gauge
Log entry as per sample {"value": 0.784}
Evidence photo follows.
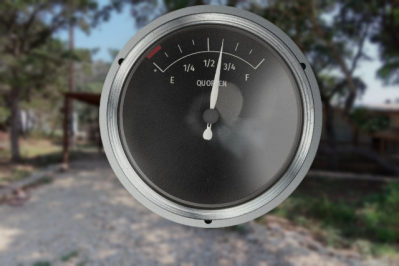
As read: {"value": 0.625}
